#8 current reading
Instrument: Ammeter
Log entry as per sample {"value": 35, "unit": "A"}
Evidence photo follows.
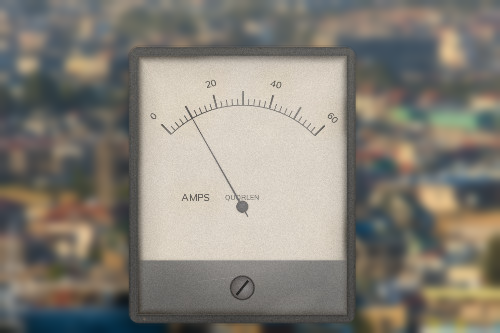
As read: {"value": 10, "unit": "A"}
